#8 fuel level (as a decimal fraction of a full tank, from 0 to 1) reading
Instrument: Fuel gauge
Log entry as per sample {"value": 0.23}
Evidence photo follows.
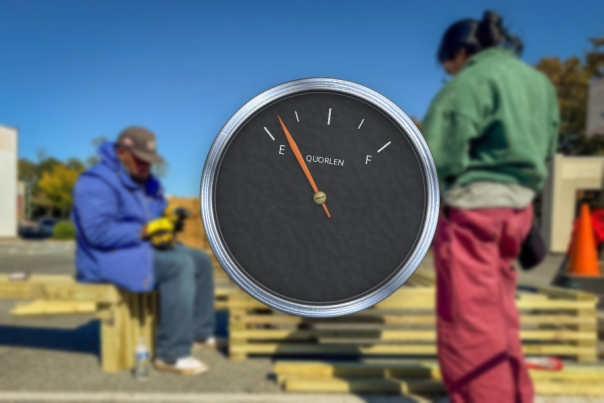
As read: {"value": 0.125}
